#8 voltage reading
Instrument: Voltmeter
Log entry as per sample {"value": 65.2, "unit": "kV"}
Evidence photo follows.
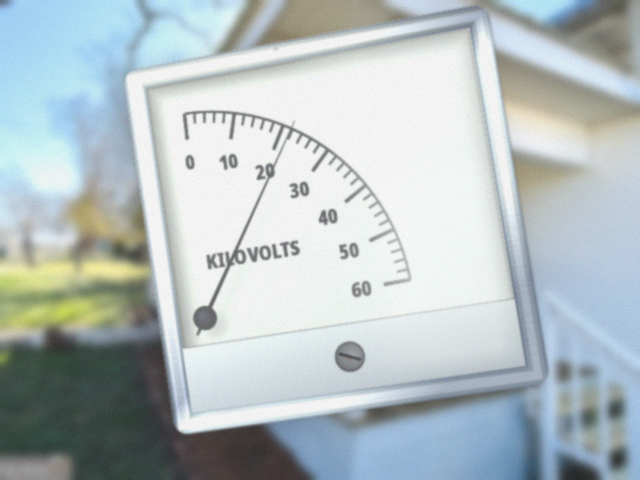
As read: {"value": 22, "unit": "kV"}
